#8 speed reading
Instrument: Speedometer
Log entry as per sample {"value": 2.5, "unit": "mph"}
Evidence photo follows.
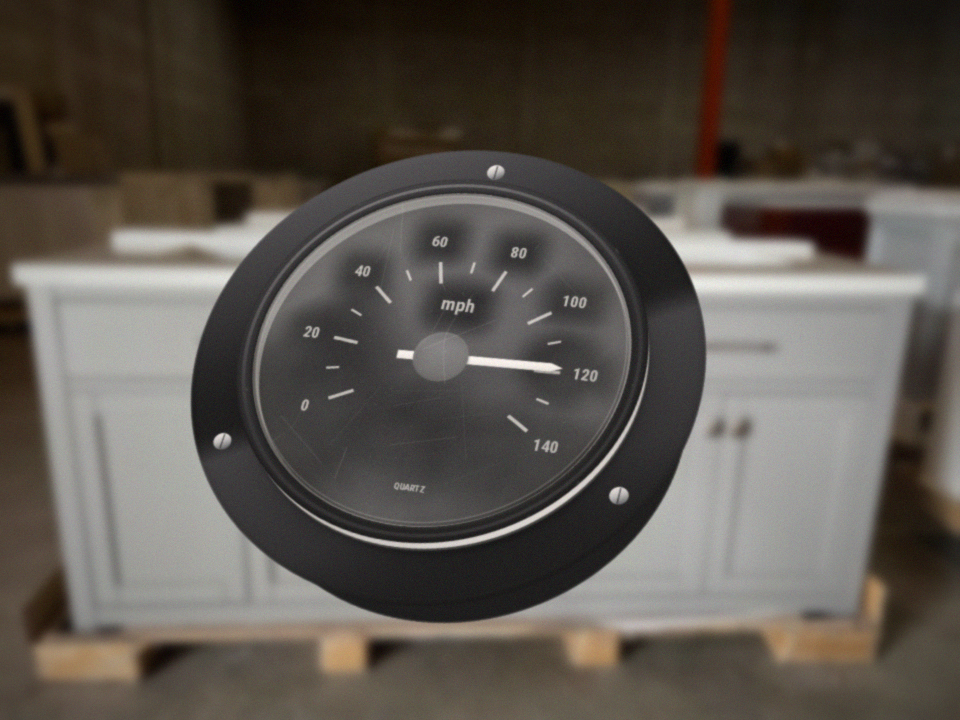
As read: {"value": 120, "unit": "mph"}
